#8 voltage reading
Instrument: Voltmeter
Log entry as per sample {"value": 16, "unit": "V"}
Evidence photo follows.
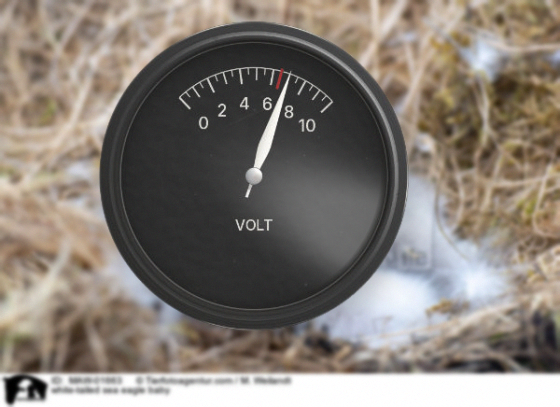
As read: {"value": 7, "unit": "V"}
